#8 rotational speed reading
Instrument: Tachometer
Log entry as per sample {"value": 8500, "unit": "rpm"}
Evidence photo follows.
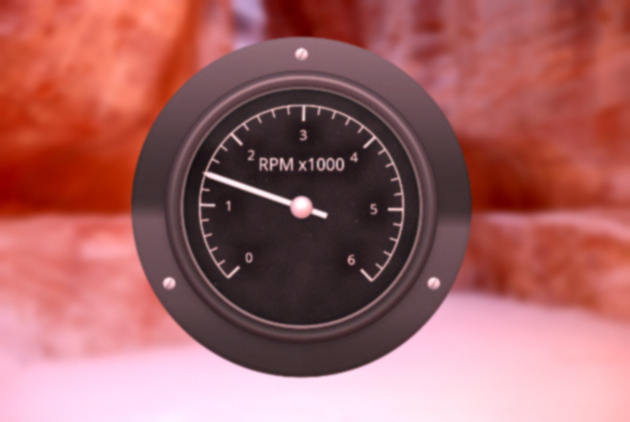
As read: {"value": 1400, "unit": "rpm"}
